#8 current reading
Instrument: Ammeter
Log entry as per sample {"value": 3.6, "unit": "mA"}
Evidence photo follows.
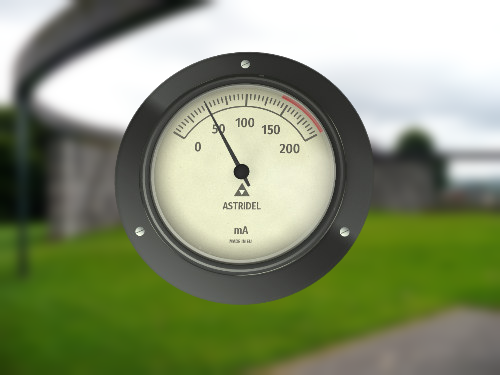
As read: {"value": 50, "unit": "mA"}
